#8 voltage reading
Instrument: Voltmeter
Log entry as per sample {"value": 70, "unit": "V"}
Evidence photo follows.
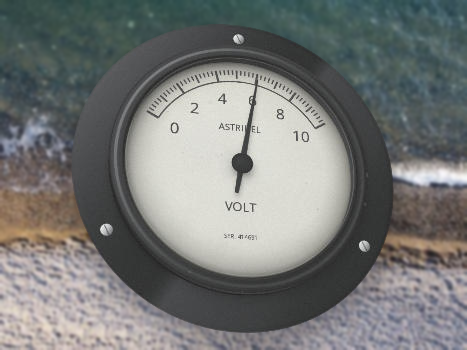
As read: {"value": 6, "unit": "V"}
